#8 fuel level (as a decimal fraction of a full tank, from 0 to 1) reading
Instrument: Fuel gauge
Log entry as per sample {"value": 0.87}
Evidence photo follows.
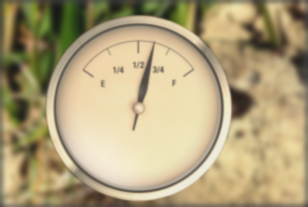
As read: {"value": 0.625}
